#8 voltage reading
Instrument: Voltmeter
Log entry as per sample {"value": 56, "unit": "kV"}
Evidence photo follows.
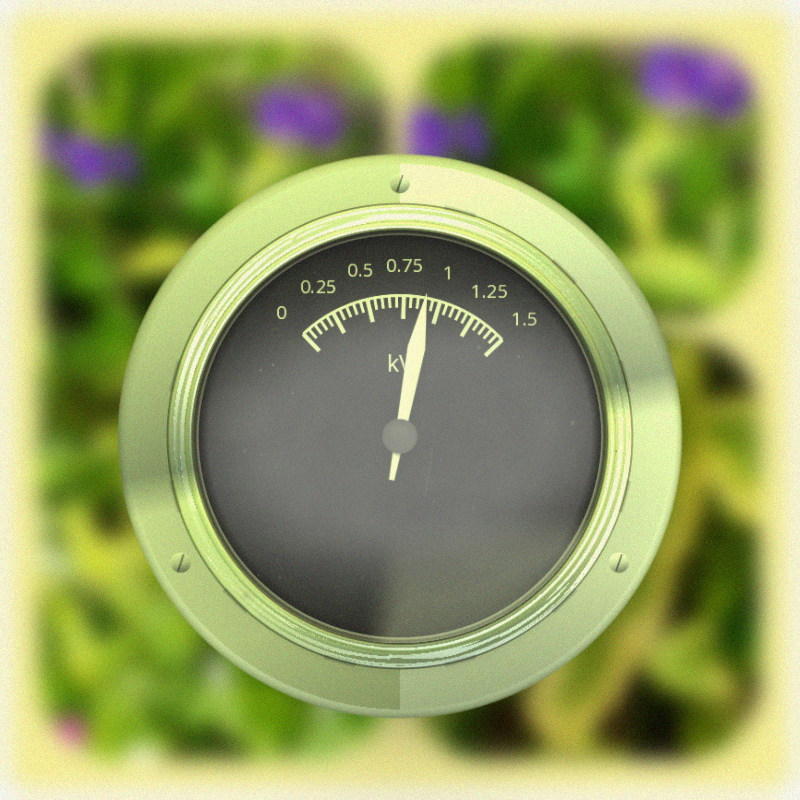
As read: {"value": 0.9, "unit": "kV"}
